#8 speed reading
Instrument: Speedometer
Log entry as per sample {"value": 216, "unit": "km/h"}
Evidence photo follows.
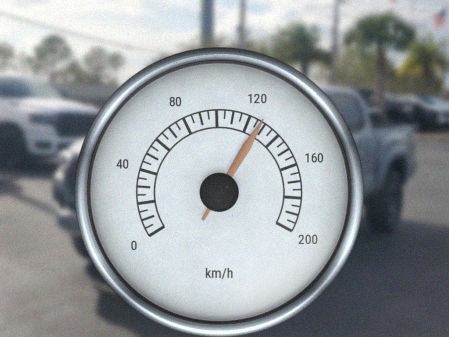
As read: {"value": 127.5, "unit": "km/h"}
